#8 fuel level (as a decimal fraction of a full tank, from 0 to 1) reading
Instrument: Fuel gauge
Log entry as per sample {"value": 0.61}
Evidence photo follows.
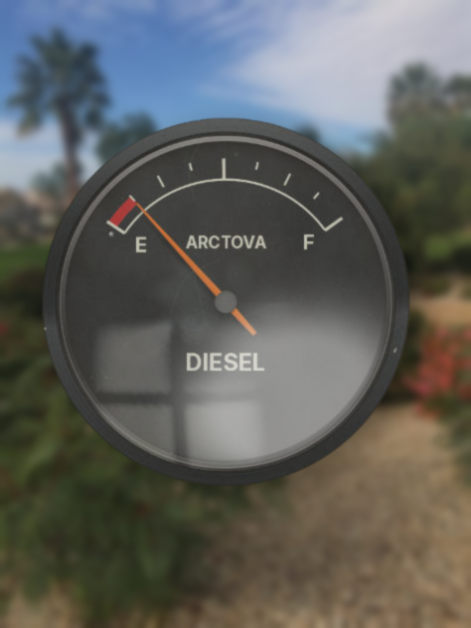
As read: {"value": 0.125}
